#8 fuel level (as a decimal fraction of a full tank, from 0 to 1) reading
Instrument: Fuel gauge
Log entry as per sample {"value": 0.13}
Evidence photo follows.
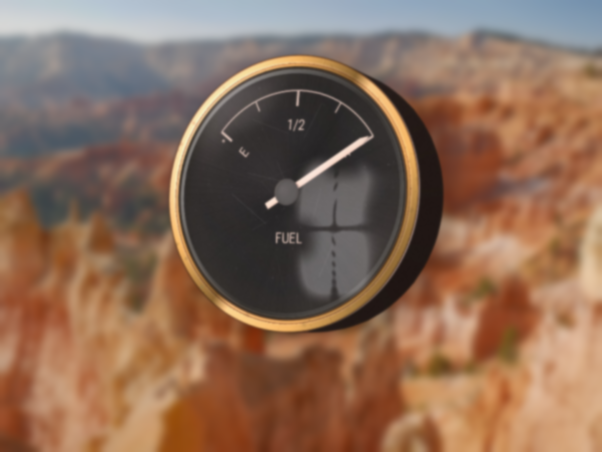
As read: {"value": 1}
